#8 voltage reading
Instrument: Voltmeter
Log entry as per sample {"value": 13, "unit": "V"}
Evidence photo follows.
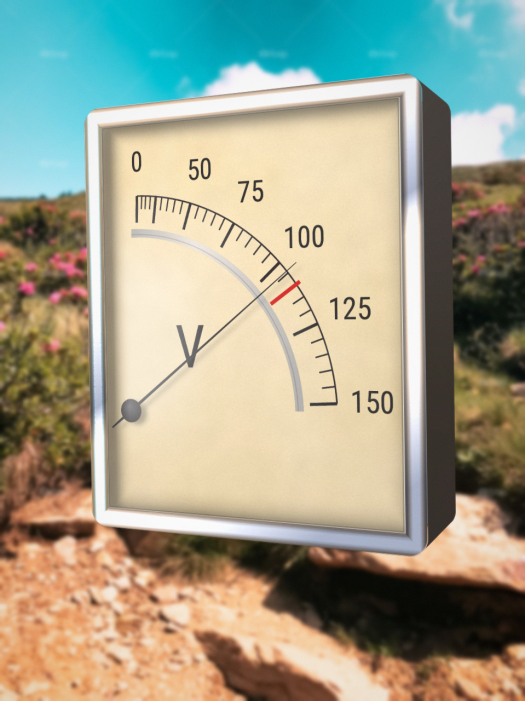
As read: {"value": 105, "unit": "V"}
